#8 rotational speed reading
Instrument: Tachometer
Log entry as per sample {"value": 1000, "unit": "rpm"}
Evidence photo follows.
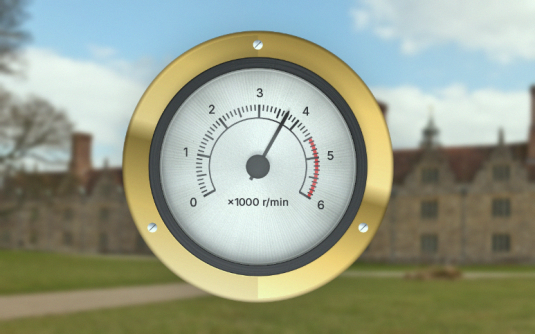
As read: {"value": 3700, "unit": "rpm"}
